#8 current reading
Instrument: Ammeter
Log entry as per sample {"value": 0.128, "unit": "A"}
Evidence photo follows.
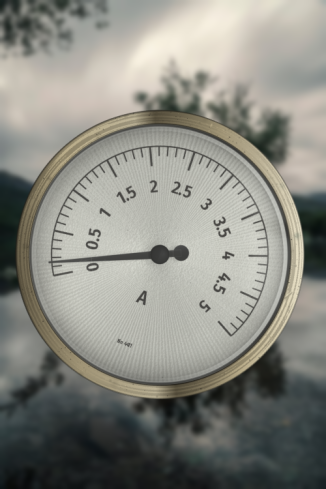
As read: {"value": 0.15, "unit": "A"}
